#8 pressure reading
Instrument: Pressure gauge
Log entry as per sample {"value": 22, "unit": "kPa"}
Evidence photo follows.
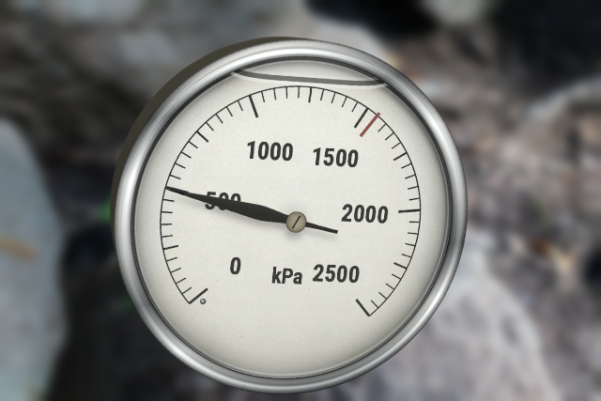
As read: {"value": 500, "unit": "kPa"}
